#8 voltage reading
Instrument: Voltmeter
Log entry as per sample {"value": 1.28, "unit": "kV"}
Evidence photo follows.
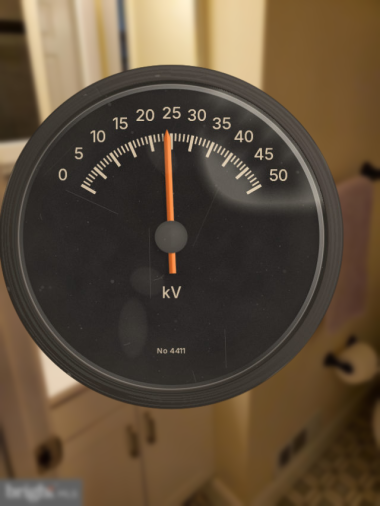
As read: {"value": 24, "unit": "kV"}
